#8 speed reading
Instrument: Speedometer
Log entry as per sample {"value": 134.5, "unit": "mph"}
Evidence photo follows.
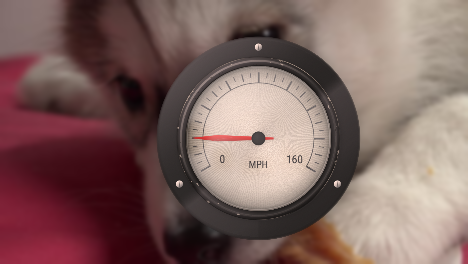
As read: {"value": 20, "unit": "mph"}
